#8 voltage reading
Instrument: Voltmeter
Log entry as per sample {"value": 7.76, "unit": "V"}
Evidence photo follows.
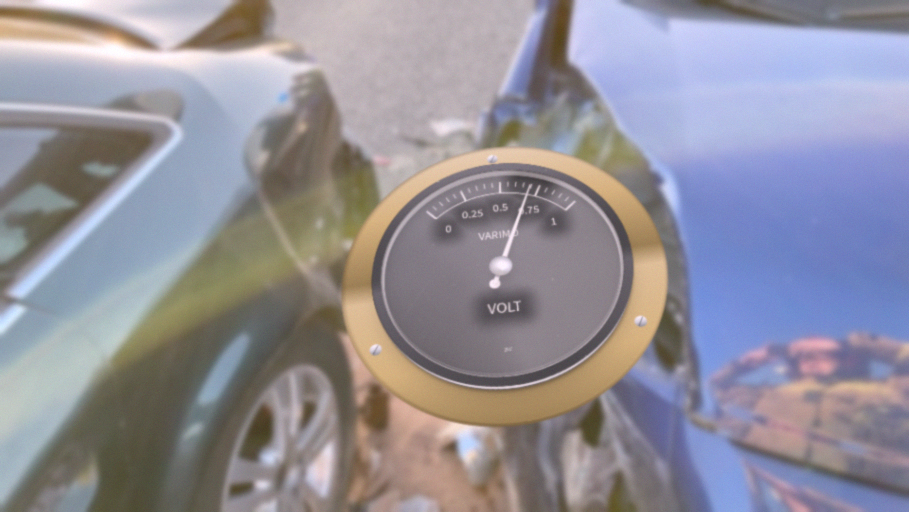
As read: {"value": 0.7, "unit": "V"}
